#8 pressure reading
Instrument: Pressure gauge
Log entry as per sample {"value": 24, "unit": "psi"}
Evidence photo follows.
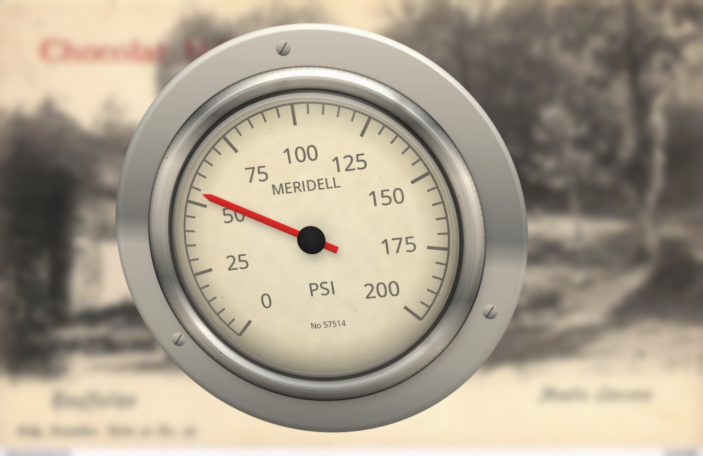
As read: {"value": 55, "unit": "psi"}
